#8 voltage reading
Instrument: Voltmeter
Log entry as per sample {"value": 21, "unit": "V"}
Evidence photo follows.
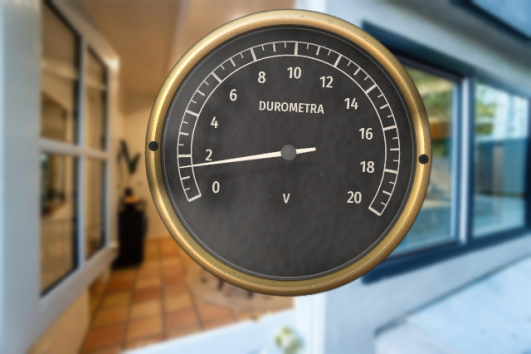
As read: {"value": 1.5, "unit": "V"}
